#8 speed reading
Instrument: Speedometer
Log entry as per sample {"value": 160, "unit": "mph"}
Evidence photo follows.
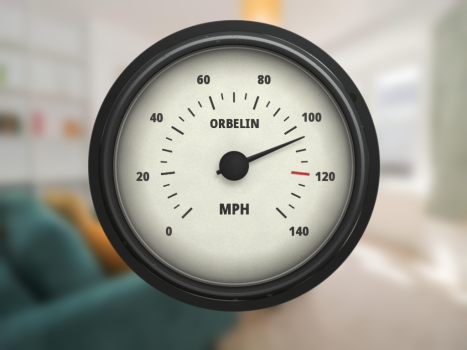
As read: {"value": 105, "unit": "mph"}
